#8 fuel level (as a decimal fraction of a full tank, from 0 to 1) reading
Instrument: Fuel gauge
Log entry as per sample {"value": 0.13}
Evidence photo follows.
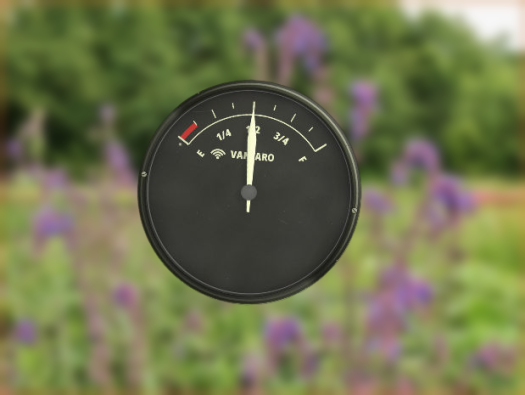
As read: {"value": 0.5}
